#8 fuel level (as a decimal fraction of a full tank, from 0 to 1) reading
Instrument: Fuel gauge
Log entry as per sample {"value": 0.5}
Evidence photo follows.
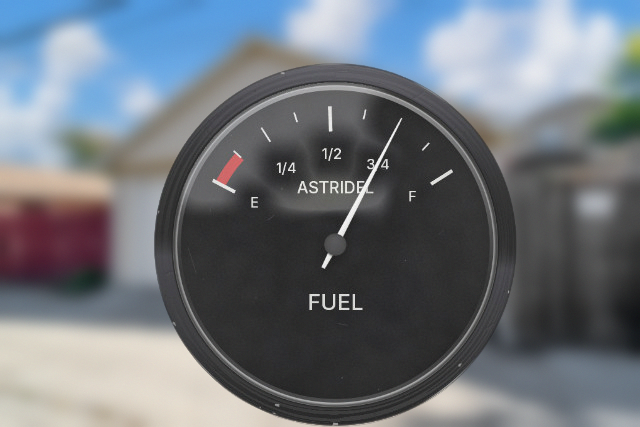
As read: {"value": 0.75}
